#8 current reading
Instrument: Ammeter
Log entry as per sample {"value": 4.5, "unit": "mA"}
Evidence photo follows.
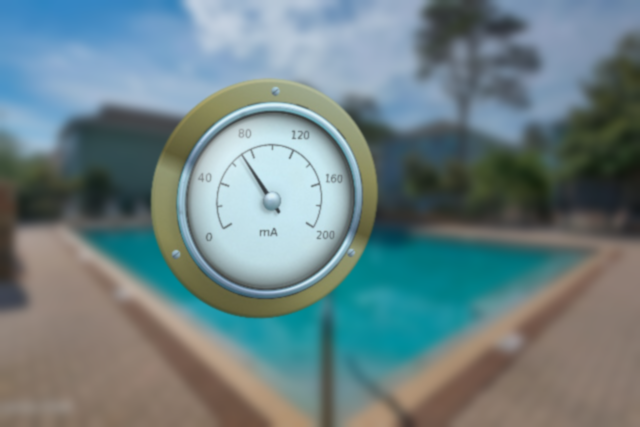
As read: {"value": 70, "unit": "mA"}
